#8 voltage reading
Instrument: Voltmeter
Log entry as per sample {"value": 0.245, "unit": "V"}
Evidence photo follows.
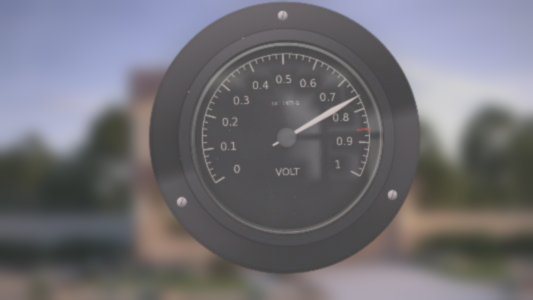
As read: {"value": 0.76, "unit": "V"}
